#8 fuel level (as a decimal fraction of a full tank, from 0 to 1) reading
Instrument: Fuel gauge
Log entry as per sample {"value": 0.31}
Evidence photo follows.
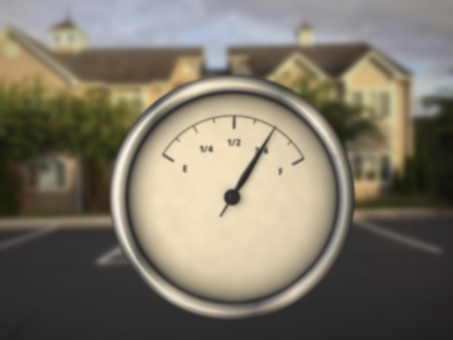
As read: {"value": 0.75}
